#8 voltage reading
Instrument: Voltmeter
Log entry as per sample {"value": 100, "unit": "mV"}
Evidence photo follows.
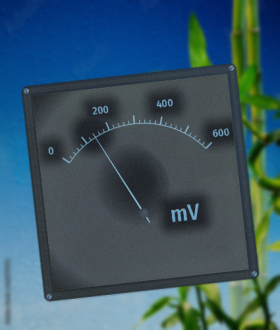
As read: {"value": 140, "unit": "mV"}
